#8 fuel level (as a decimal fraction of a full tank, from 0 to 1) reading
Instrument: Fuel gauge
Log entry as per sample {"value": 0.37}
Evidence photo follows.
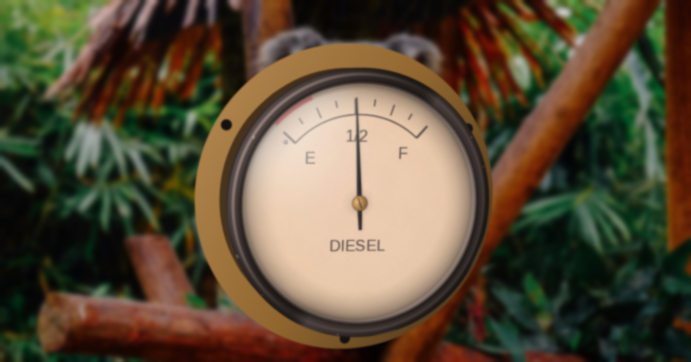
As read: {"value": 0.5}
